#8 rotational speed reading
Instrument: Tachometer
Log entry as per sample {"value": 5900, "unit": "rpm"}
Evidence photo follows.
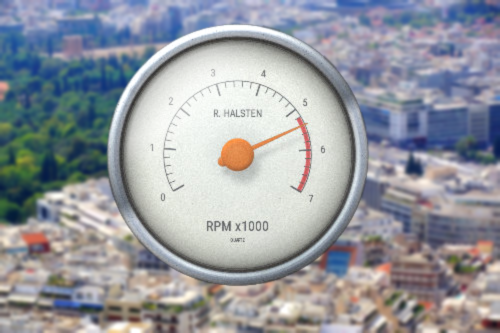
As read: {"value": 5400, "unit": "rpm"}
